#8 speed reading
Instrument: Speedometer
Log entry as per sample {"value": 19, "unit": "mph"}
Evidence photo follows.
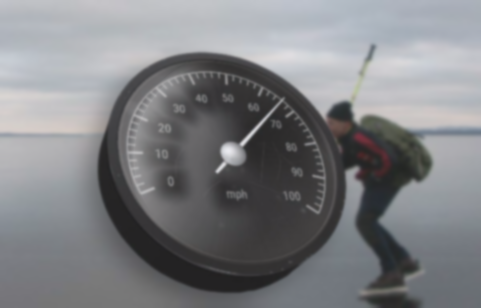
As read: {"value": 66, "unit": "mph"}
